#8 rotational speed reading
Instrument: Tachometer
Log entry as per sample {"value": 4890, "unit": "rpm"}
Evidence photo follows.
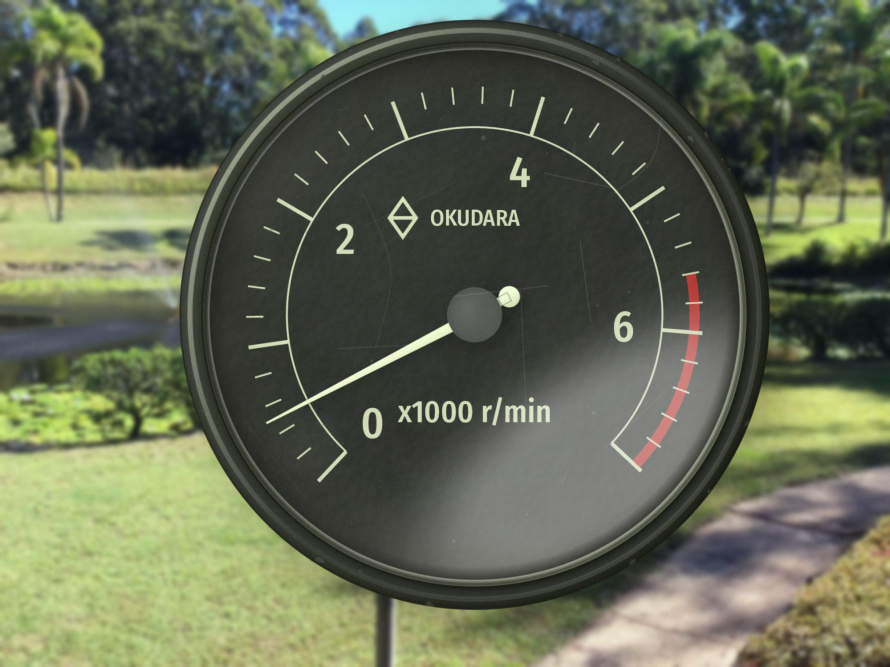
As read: {"value": 500, "unit": "rpm"}
